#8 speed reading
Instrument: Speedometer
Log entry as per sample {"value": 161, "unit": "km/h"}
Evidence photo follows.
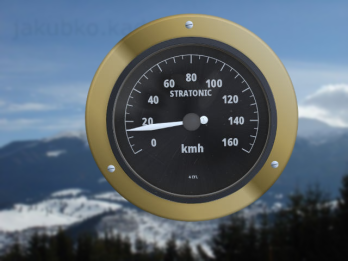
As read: {"value": 15, "unit": "km/h"}
